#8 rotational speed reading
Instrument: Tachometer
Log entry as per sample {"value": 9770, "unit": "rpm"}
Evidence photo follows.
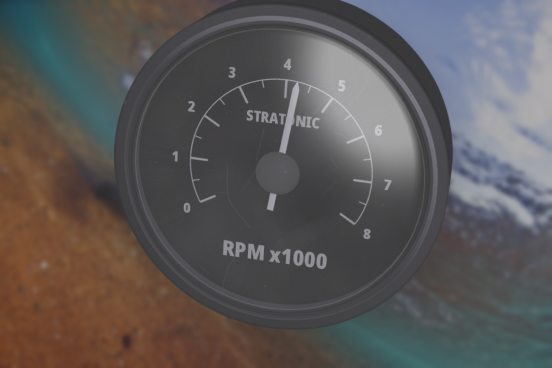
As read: {"value": 4250, "unit": "rpm"}
